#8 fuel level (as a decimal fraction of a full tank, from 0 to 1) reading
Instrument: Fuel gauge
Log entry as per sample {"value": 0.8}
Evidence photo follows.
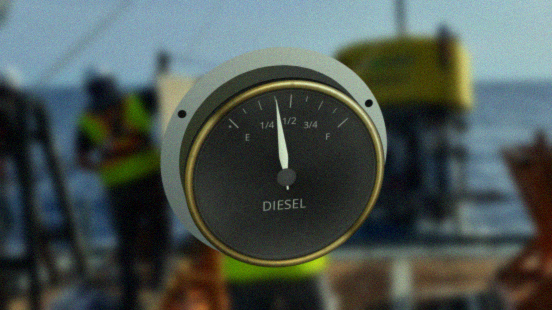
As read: {"value": 0.375}
